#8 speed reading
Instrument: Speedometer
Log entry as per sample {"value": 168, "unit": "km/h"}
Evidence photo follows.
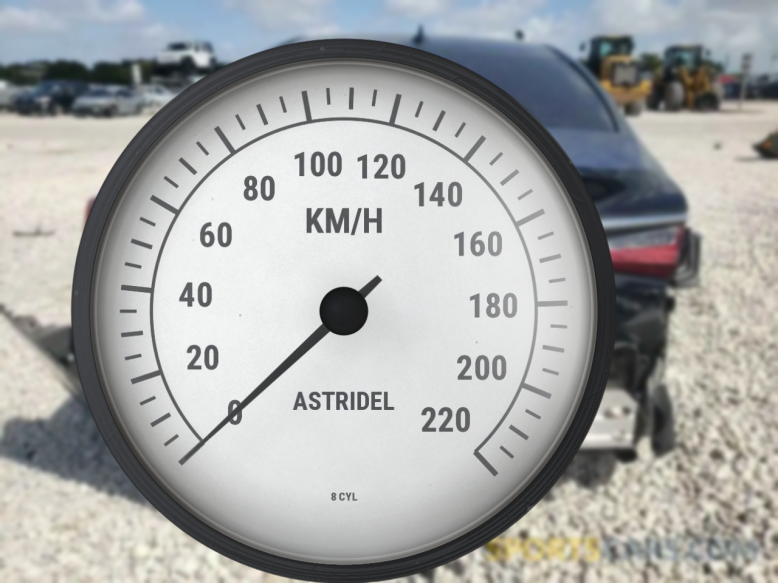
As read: {"value": 0, "unit": "km/h"}
